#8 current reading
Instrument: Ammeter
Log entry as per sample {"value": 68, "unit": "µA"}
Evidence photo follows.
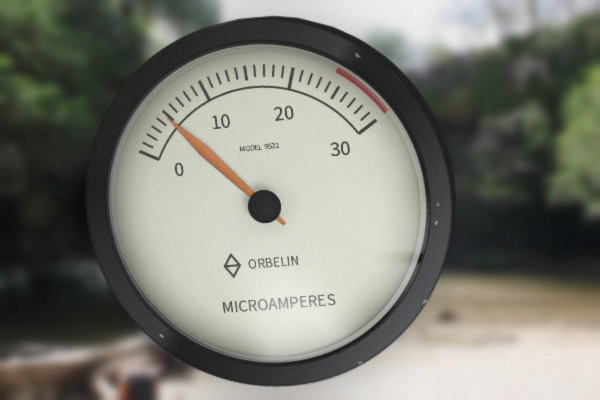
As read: {"value": 5, "unit": "µA"}
